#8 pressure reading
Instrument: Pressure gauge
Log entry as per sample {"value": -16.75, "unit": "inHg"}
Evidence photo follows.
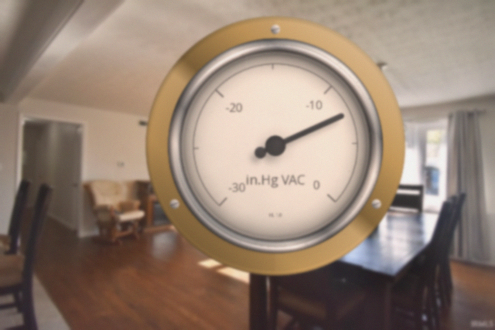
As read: {"value": -7.5, "unit": "inHg"}
